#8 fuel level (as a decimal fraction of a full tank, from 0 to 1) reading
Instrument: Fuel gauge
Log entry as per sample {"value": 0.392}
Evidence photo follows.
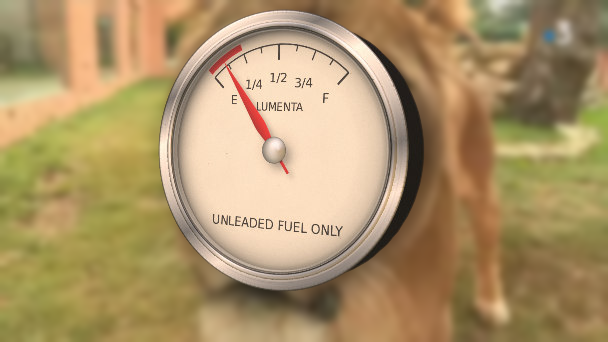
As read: {"value": 0.125}
